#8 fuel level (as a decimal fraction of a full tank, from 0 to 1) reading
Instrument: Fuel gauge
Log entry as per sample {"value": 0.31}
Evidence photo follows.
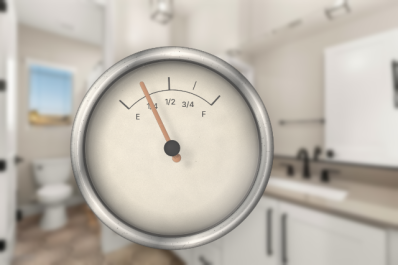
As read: {"value": 0.25}
